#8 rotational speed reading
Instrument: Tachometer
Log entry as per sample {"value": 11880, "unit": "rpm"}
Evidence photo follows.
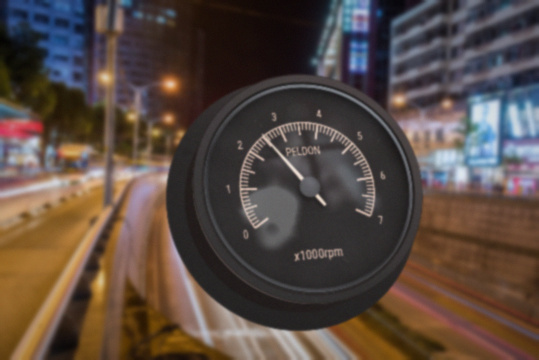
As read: {"value": 2500, "unit": "rpm"}
